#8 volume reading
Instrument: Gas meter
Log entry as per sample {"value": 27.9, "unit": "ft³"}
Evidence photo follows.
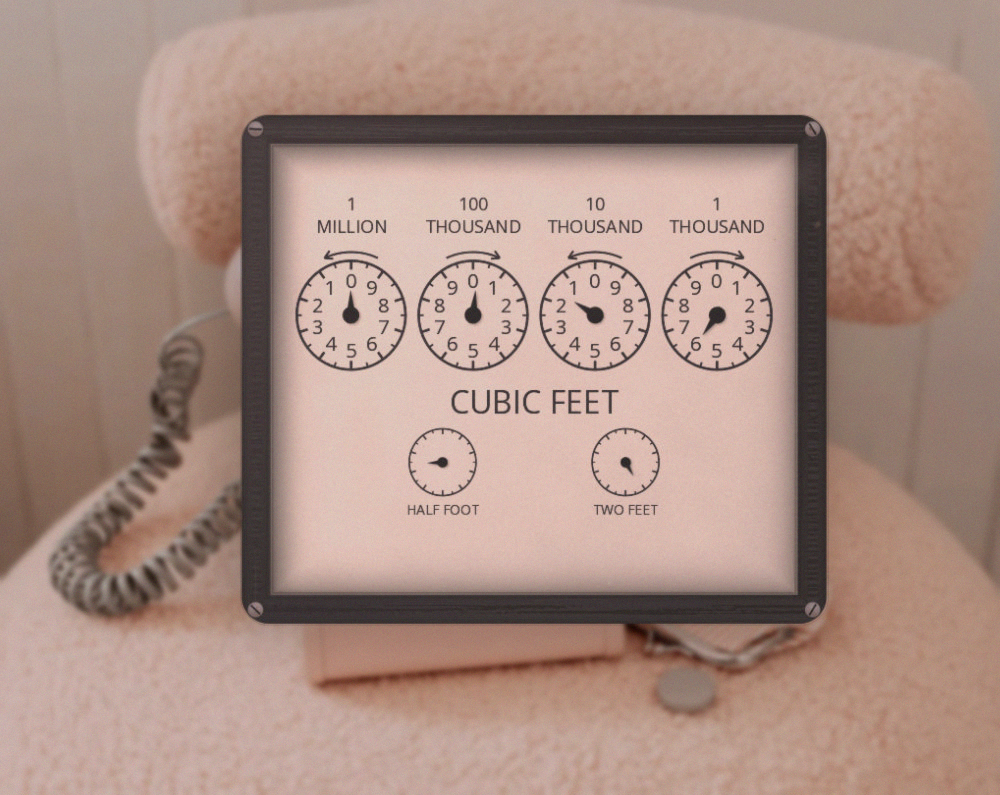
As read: {"value": 1600, "unit": "ft³"}
